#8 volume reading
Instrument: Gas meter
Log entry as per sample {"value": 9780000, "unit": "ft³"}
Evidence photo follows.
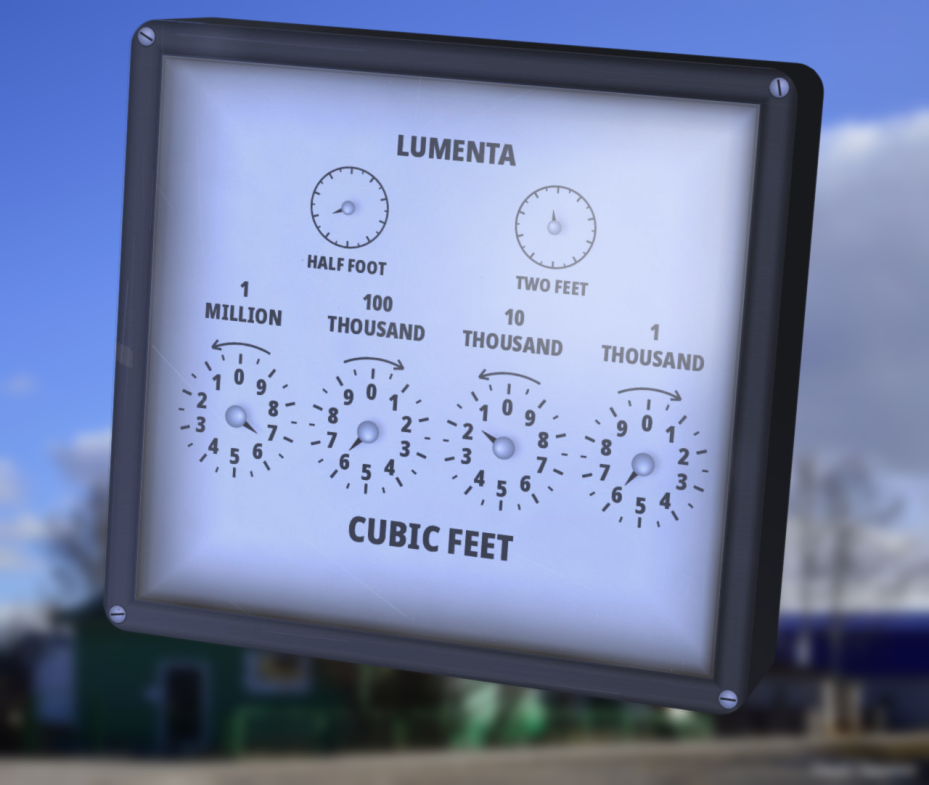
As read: {"value": 661600, "unit": "ft³"}
